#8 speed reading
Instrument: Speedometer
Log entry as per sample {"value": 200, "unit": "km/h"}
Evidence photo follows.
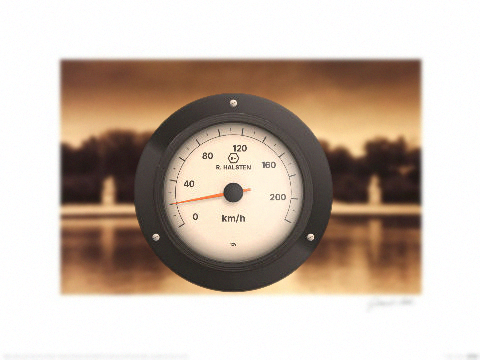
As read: {"value": 20, "unit": "km/h"}
